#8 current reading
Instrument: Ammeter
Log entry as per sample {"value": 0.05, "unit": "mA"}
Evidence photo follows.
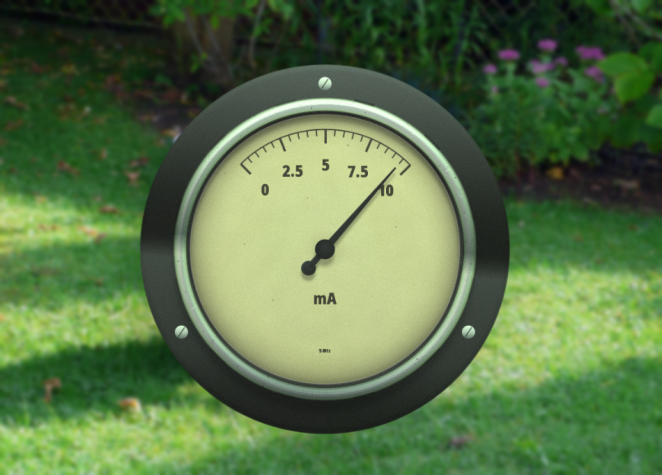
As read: {"value": 9.5, "unit": "mA"}
